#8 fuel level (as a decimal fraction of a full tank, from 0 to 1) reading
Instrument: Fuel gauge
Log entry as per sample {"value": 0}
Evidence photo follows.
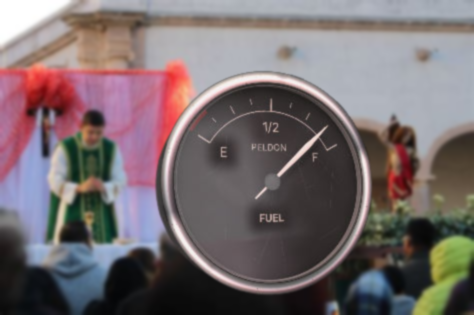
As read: {"value": 0.875}
